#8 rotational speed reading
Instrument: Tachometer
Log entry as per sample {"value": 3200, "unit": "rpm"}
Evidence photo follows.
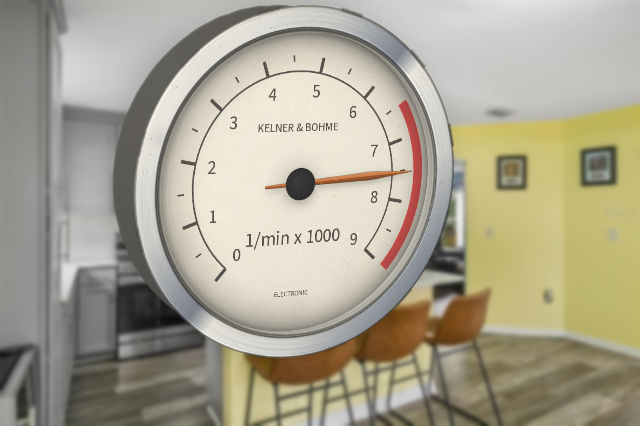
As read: {"value": 7500, "unit": "rpm"}
